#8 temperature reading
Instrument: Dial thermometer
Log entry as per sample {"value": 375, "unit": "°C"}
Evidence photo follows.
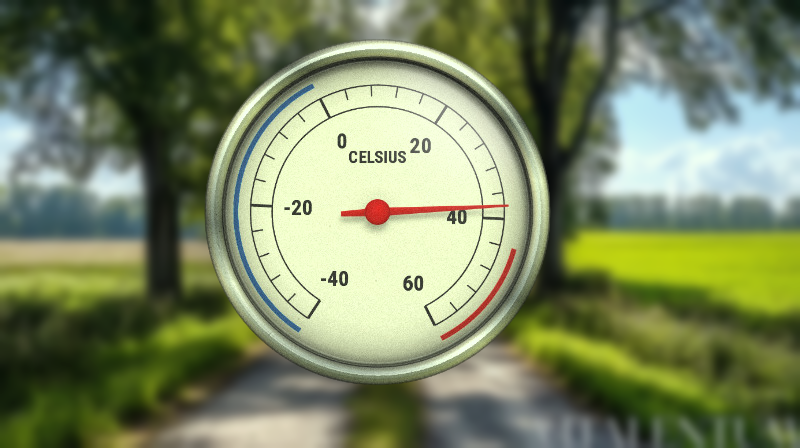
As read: {"value": 38, "unit": "°C"}
